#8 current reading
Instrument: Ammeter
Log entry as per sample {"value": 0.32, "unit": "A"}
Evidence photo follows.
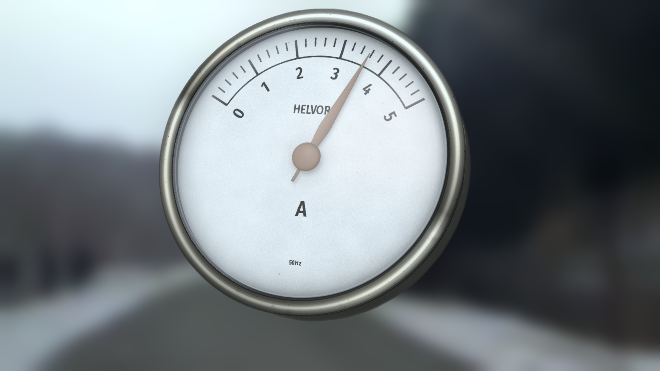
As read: {"value": 3.6, "unit": "A"}
